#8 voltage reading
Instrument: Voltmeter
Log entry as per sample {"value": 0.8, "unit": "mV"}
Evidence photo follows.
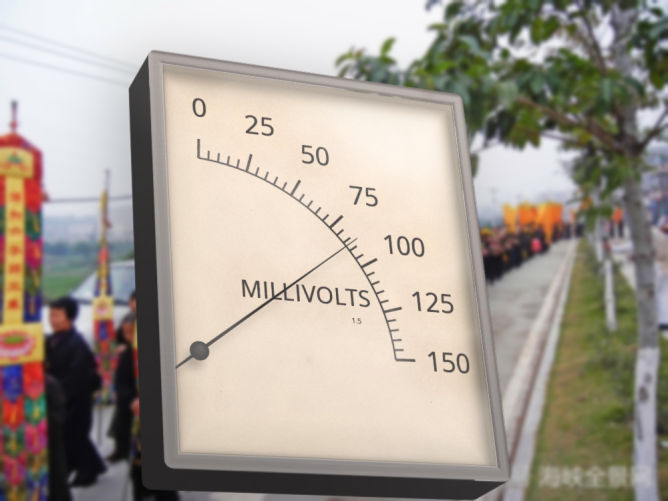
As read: {"value": 87.5, "unit": "mV"}
